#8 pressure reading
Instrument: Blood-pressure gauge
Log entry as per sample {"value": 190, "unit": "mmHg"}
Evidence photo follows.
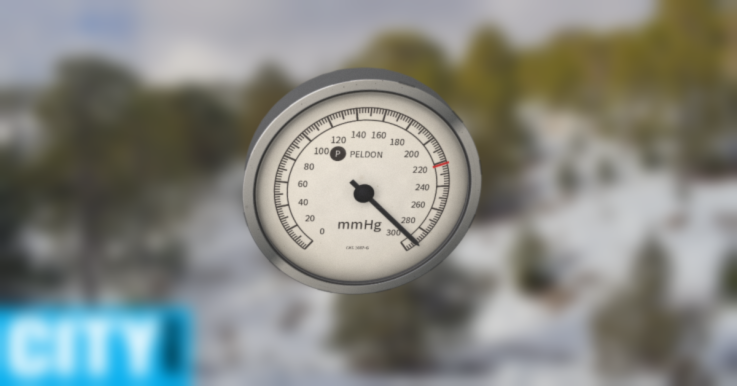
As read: {"value": 290, "unit": "mmHg"}
